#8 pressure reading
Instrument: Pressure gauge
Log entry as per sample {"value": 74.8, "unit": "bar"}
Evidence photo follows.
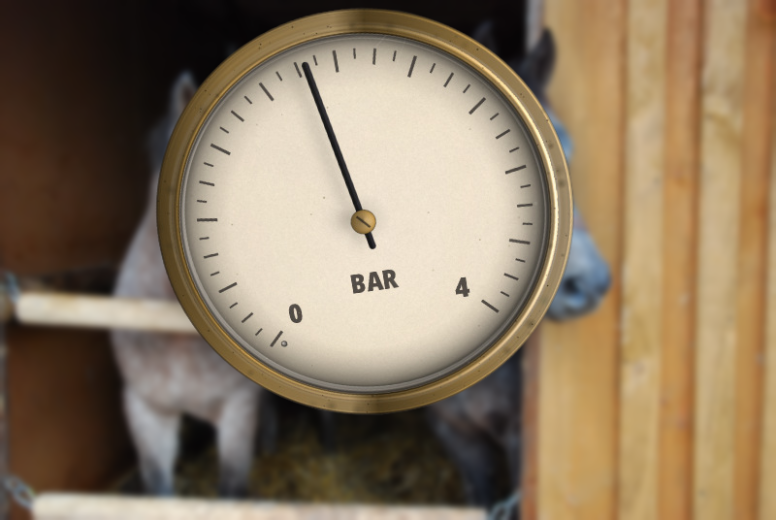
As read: {"value": 1.85, "unit": "bar"}
